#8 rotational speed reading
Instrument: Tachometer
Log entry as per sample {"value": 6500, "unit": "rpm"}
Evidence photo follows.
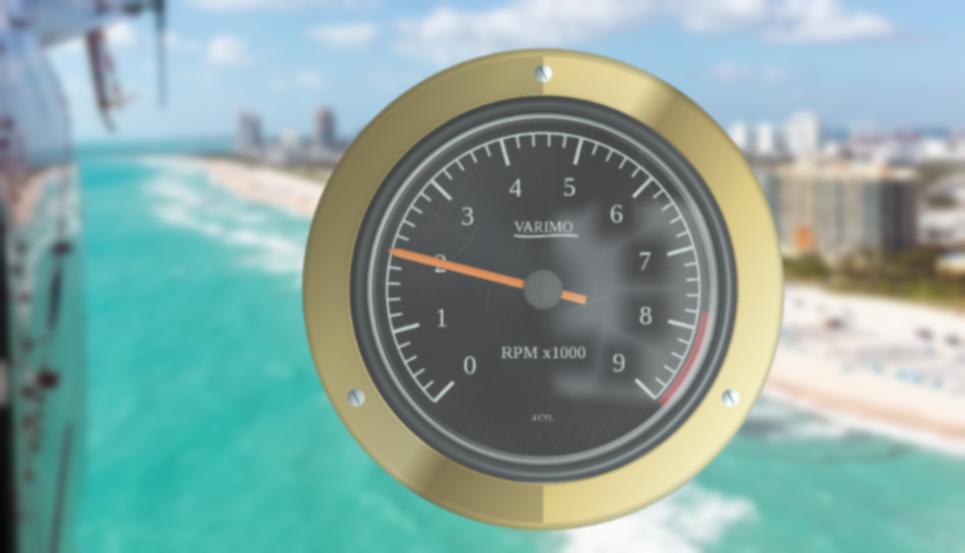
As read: {"value": 2000, "unit": "rpm"}
